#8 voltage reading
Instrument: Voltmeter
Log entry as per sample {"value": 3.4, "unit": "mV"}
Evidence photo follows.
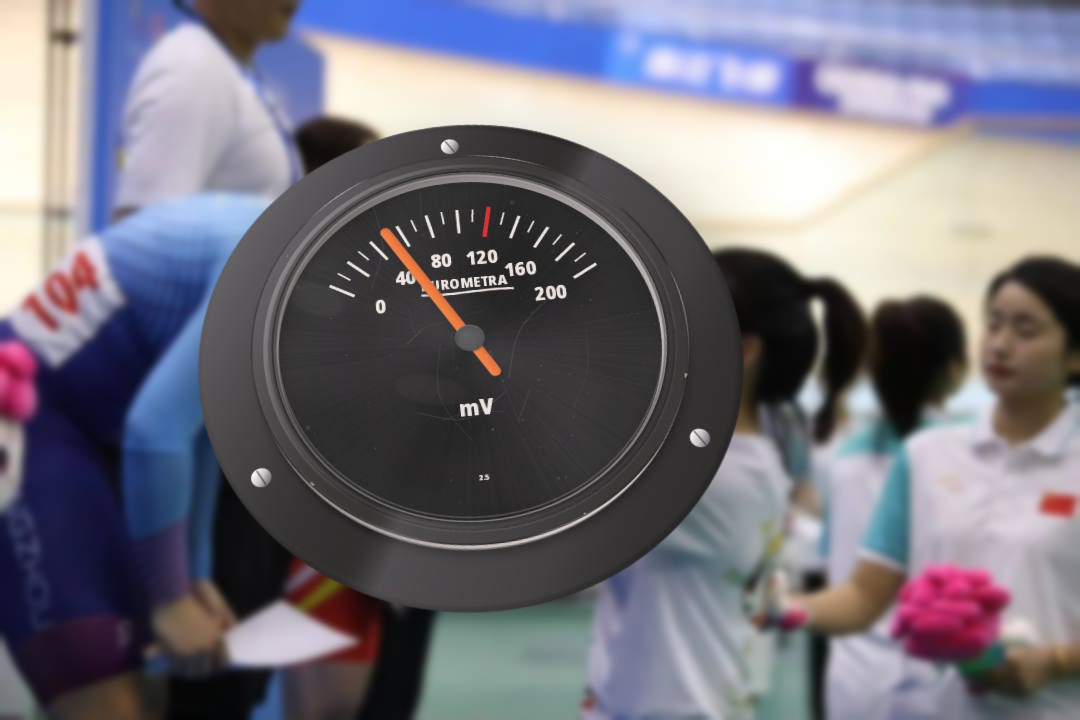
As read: {"value": 50, "unit": "mV"}
